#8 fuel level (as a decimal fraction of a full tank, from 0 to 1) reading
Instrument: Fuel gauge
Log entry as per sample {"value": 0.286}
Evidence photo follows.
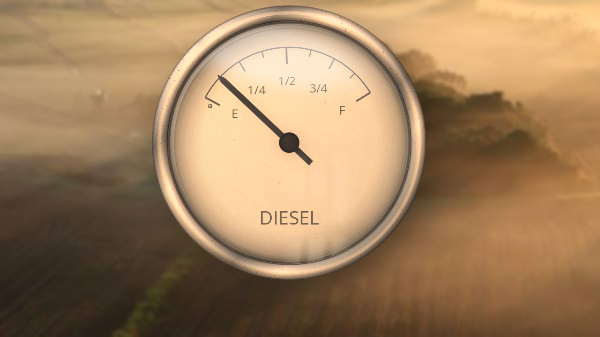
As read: {"value": 0.125}
